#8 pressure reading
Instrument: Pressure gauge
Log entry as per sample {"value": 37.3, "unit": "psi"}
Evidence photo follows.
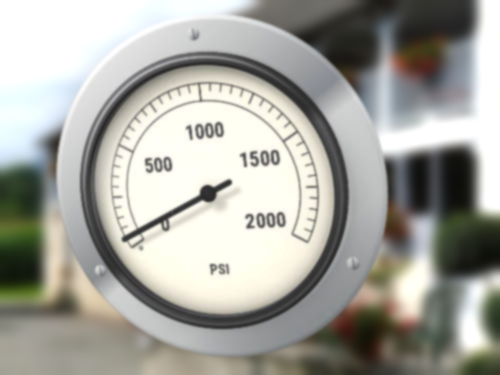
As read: {"value": 50, "unit": "psi"}
